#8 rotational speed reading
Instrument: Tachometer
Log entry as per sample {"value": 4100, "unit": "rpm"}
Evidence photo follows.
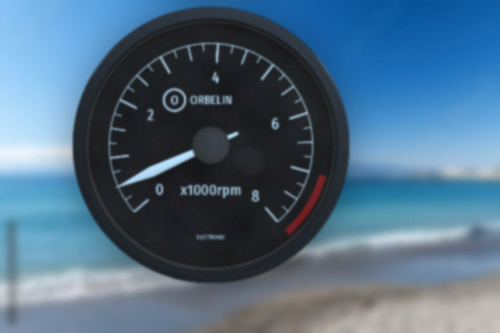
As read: {"value": 500, "unit": "rpm"}
